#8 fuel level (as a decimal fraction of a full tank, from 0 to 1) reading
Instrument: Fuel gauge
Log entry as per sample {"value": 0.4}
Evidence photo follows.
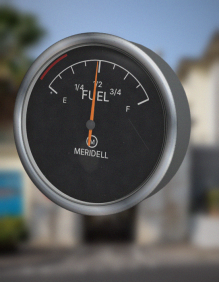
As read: {"value": 0.5}
